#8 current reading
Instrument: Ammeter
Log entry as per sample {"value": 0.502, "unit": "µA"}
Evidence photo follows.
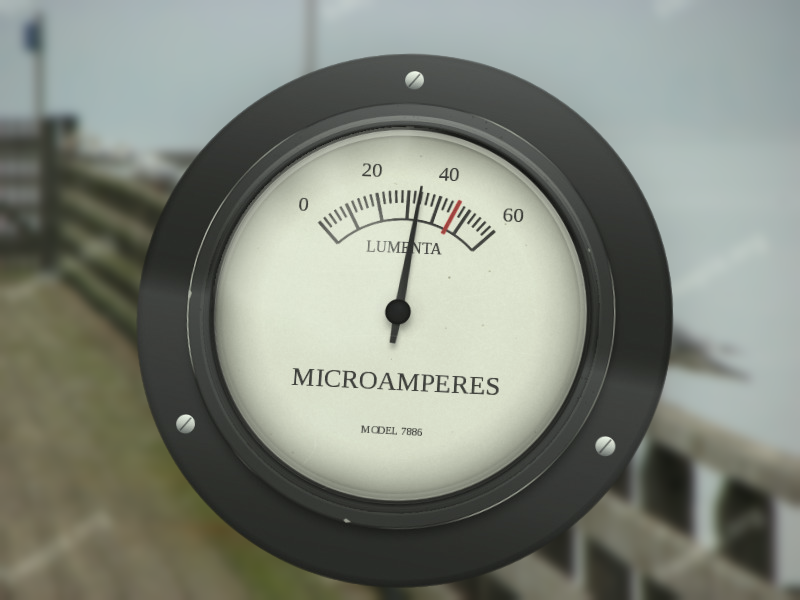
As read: {"value": 34, "unit": "µA"}
